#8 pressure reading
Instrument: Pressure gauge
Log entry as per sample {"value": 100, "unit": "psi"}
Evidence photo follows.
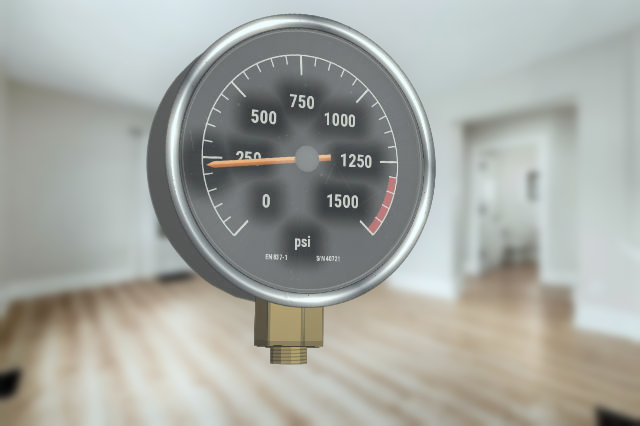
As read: {"value": 225, "unit": "psi"}
